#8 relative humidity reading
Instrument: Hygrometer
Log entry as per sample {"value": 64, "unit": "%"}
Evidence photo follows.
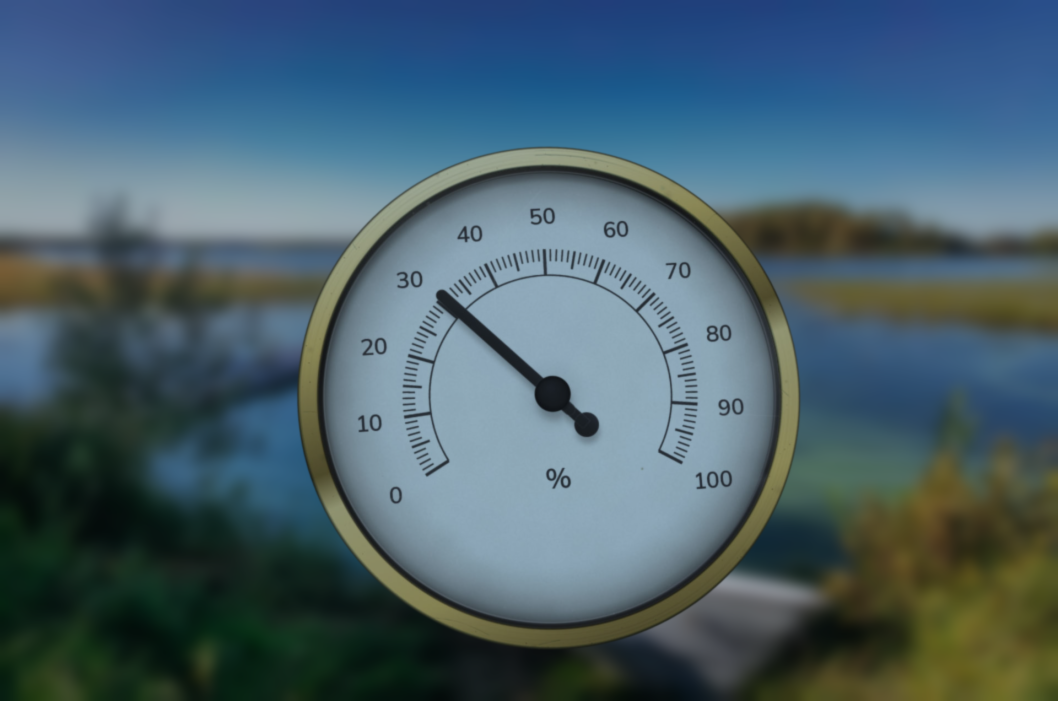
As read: {"value": 31, "unit": "%"}
